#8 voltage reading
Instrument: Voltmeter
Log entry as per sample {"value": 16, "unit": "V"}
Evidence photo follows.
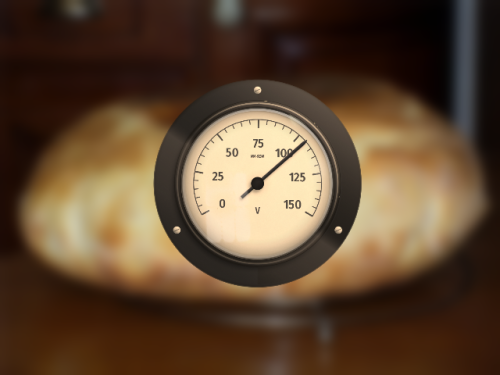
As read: {"value": 105, "unit": "V"}
